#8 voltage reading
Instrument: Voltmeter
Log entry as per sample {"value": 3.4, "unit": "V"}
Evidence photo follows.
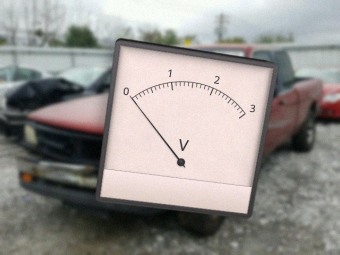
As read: {"value": 0, "unit": "V"}
